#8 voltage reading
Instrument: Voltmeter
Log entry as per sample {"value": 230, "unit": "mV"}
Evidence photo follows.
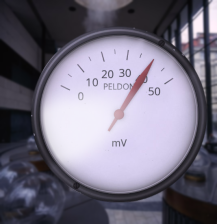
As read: {"value": 40, "unit": "mV"}
